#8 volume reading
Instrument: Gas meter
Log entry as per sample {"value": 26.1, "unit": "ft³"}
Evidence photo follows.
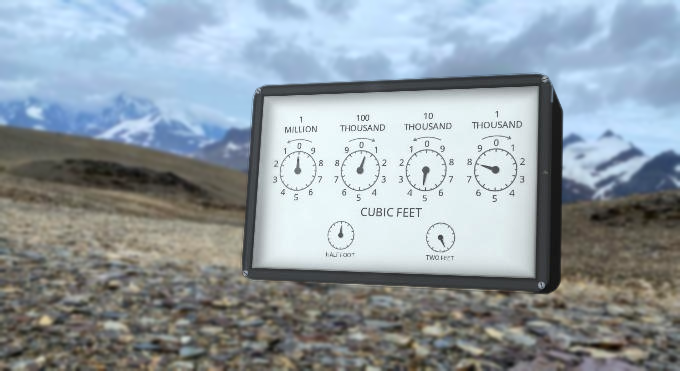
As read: {"value": 4800, "unit": "ft³"}
